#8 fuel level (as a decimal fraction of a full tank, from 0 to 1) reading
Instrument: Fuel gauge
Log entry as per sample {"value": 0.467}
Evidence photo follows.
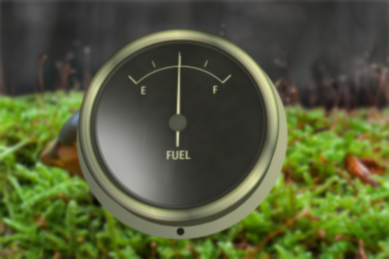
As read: {"value": 0.5}
